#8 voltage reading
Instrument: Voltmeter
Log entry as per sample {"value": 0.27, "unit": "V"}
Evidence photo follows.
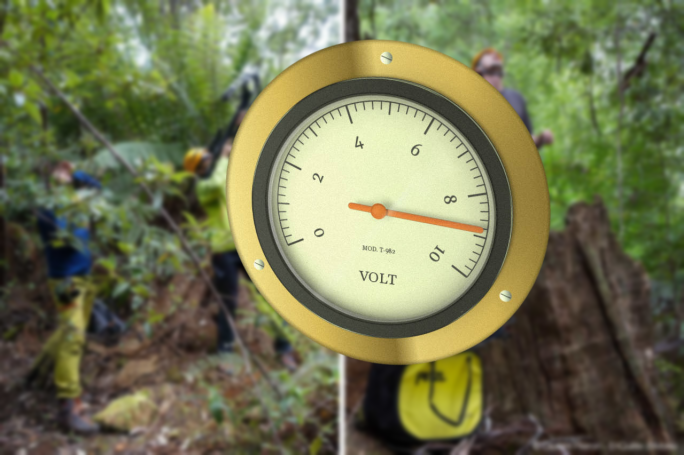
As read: {"value": 8.8, "unit": "V"}
